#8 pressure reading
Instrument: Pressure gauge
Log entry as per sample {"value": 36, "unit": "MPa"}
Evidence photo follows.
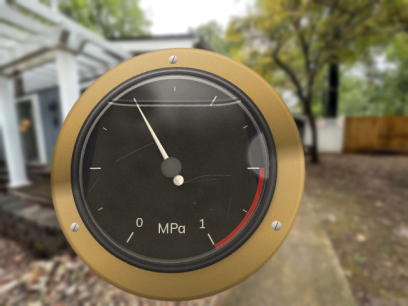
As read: {"value": 0.4, "unit": "MPa"}
